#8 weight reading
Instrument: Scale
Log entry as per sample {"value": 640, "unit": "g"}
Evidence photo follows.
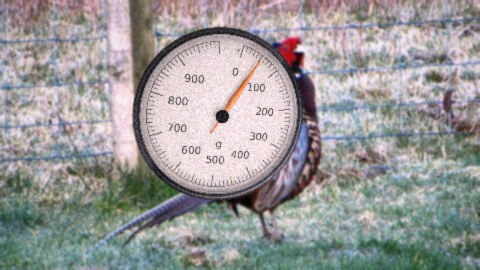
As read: {"value": 50, "unit": "g"}
